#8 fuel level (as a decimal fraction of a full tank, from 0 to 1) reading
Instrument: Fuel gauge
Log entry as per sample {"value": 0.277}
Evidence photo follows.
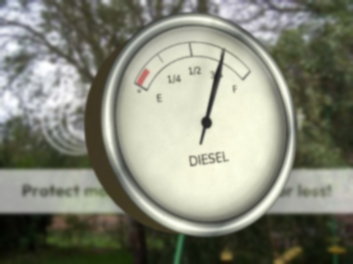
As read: {"value": 0.75}
